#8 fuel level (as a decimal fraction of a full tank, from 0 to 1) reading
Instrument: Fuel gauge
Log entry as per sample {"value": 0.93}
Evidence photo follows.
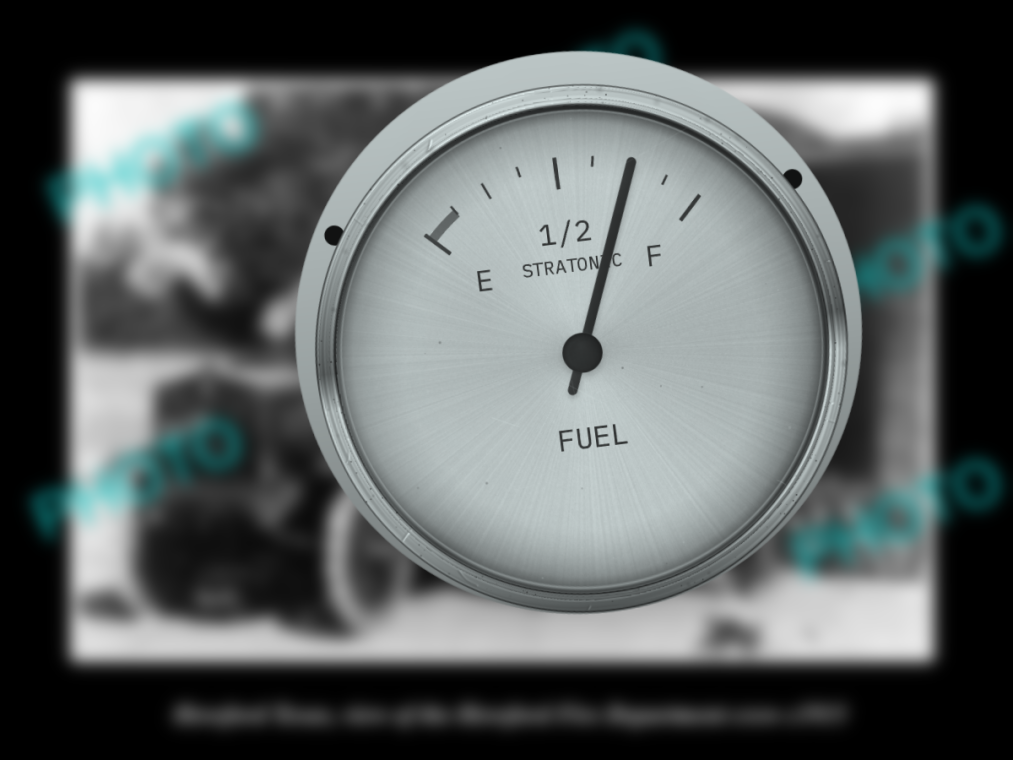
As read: {"value": 0.75}
